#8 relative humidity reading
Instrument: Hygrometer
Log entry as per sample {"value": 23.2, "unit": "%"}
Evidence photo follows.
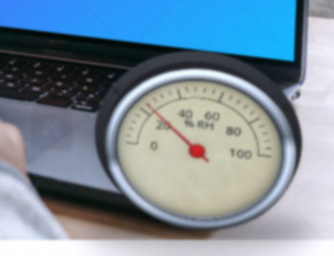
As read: {"value": 24, "unit": "%"}
